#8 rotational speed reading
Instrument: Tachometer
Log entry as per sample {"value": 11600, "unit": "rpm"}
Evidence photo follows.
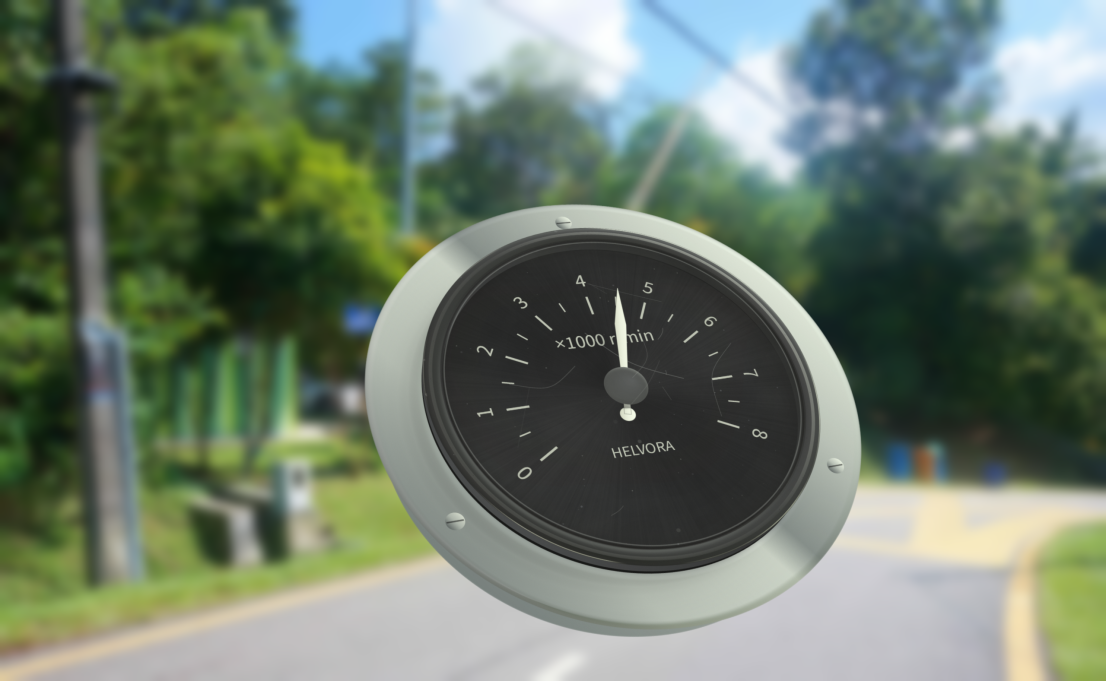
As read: {"value": 4500, "unit": "rpm"}
